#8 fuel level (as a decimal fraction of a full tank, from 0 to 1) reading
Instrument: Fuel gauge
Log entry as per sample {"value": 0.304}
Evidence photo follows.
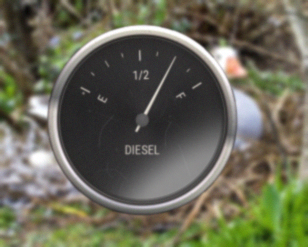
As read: {"value": 0.75}
